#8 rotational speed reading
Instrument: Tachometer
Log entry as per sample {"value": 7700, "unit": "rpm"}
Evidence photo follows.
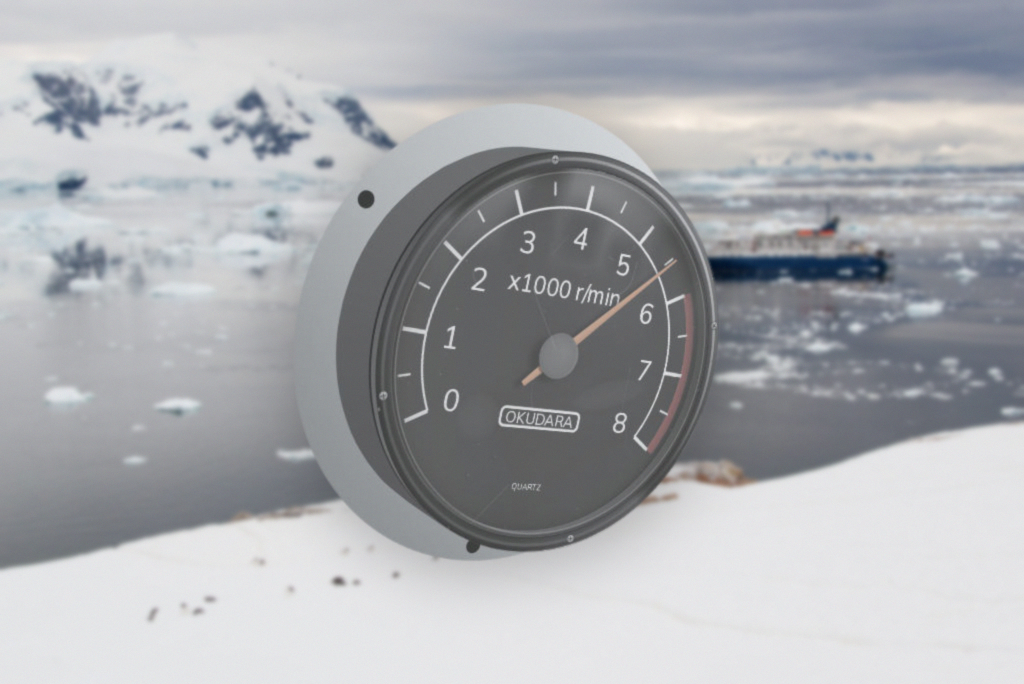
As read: {"value": 5500, "unit": "rpm"}
